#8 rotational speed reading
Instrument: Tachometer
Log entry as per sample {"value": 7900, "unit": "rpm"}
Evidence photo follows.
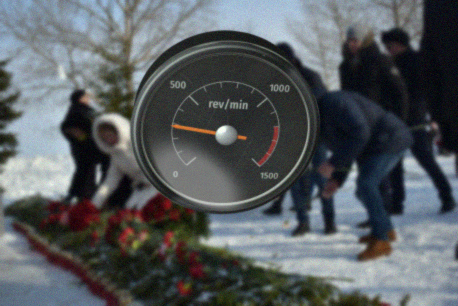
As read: {"value": 300, "unit": "rpm"}
